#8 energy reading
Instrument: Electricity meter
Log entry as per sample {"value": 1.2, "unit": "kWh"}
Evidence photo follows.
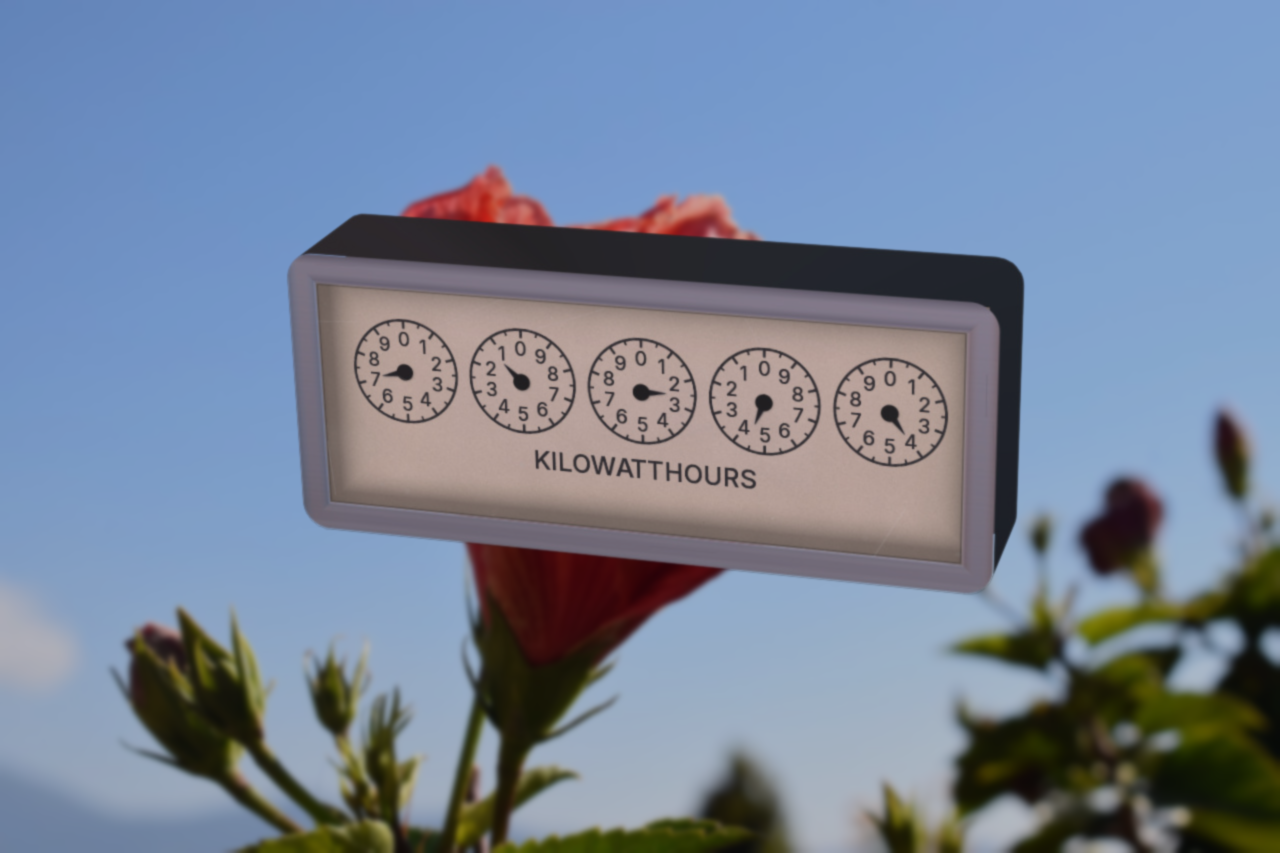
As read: {"value": 71244, "unit": "kWh"}
